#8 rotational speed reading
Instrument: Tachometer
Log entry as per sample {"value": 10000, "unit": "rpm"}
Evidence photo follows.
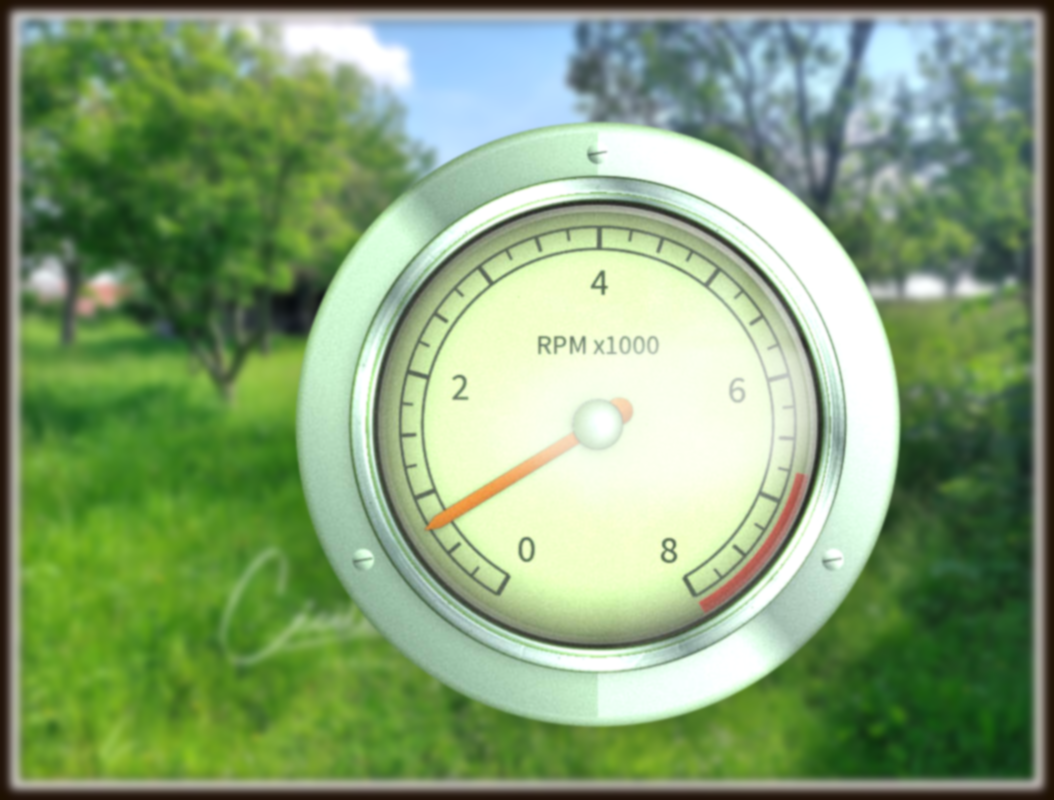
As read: {"value": 750, "unit": "rpm"}
